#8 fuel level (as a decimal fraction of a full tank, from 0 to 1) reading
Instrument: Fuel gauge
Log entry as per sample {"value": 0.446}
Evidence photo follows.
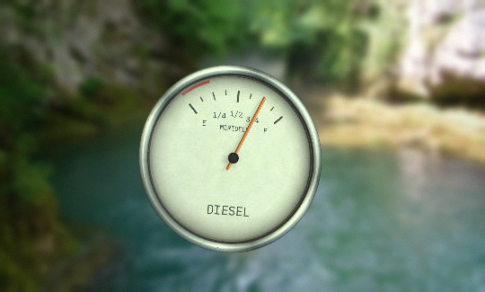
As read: {"value": 0.75}
